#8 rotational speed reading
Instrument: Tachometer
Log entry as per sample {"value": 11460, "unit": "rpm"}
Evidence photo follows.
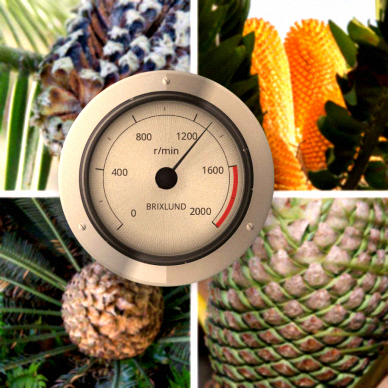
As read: {"value": 1300, "unit": "rpm"}
